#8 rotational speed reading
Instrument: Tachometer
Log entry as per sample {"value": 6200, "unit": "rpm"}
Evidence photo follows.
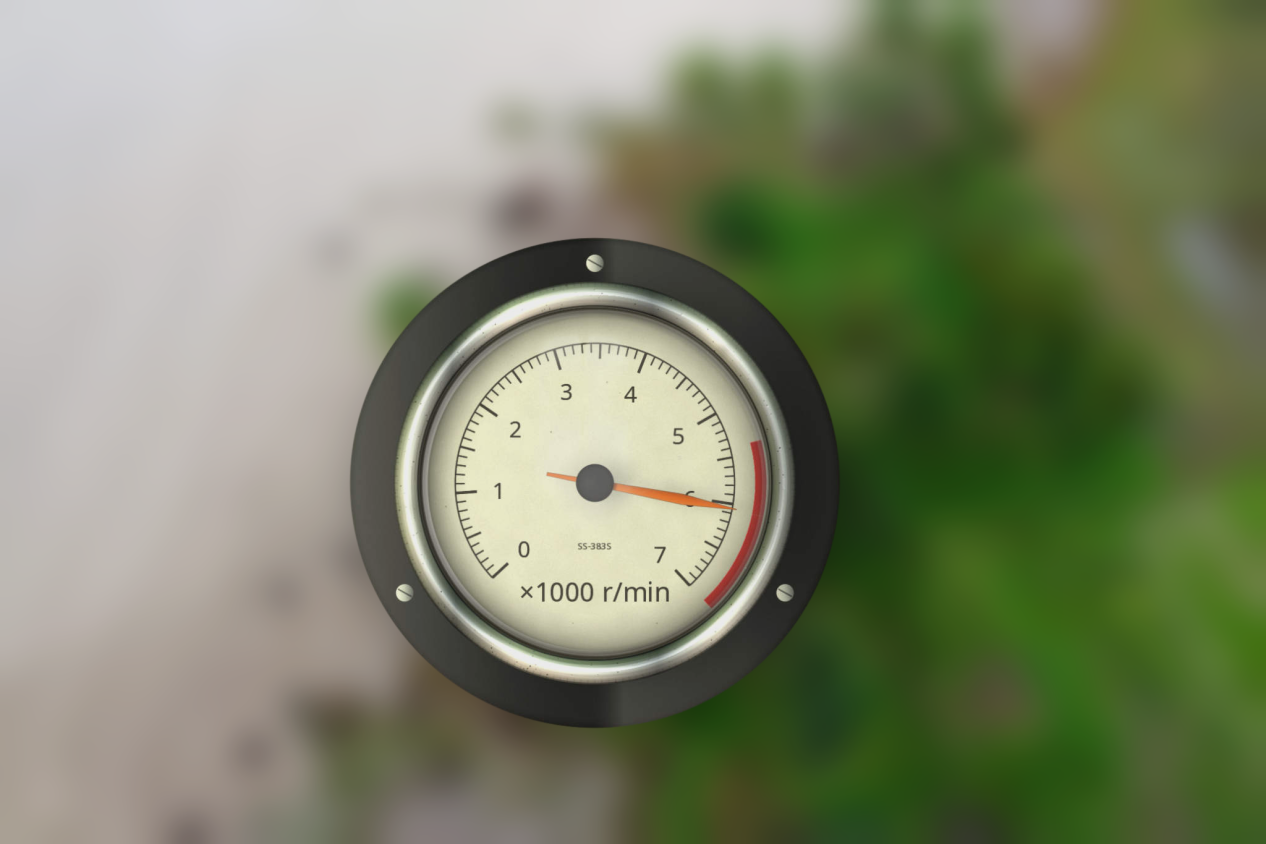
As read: {"value": 6050, "unit": "rpm"}
